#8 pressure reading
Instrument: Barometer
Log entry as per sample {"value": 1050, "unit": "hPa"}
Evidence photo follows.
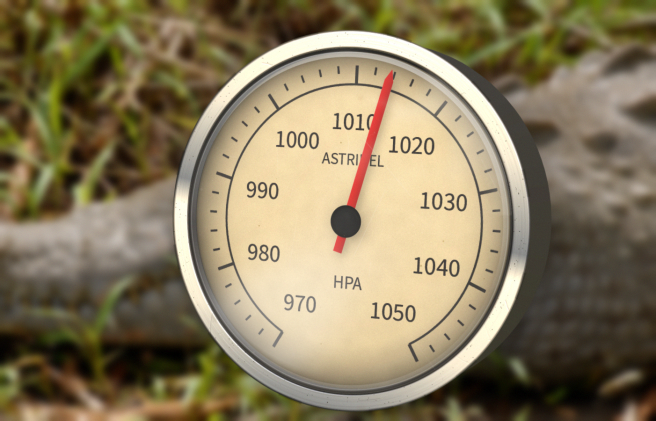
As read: {"value": 1014, "unit": "hPa"}
